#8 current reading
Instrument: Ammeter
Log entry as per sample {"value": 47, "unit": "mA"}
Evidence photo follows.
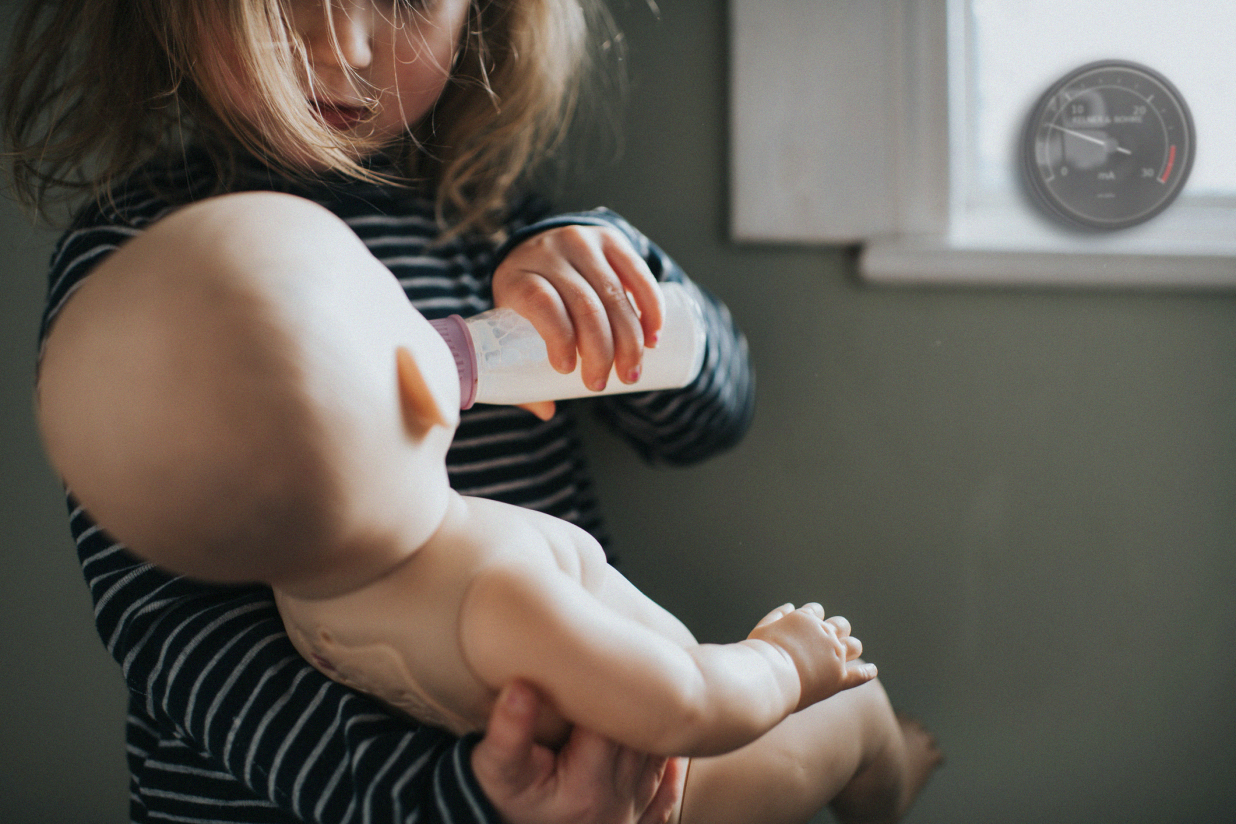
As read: {"value": 6, "unit": "mA"}
